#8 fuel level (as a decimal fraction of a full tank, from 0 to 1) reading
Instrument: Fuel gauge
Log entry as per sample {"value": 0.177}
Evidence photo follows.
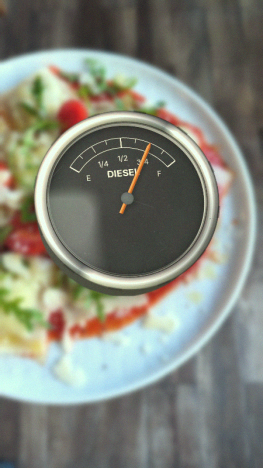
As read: {"value": 0.75}
